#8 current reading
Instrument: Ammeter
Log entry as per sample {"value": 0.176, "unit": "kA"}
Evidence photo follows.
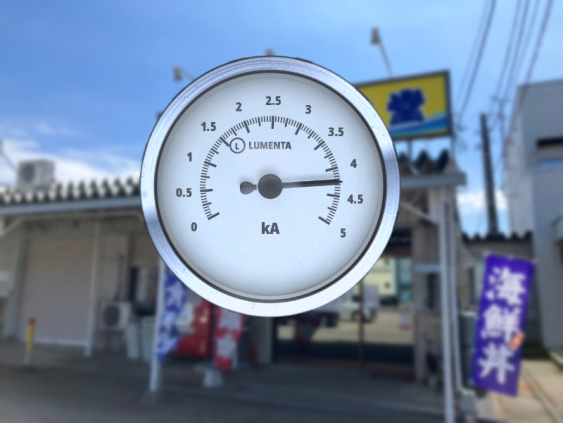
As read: {"value": 4.25, "unit": "kA"}
